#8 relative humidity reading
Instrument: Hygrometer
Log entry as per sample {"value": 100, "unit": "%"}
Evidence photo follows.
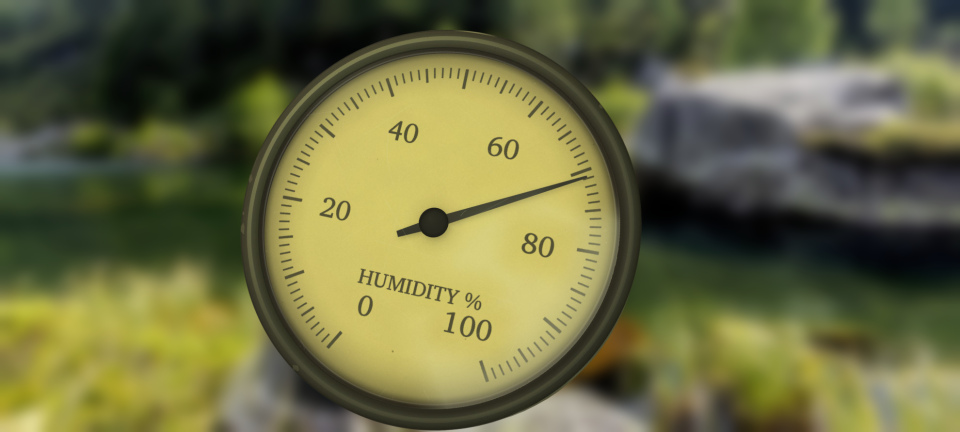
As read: {"value": 71, "unit": "%"}
